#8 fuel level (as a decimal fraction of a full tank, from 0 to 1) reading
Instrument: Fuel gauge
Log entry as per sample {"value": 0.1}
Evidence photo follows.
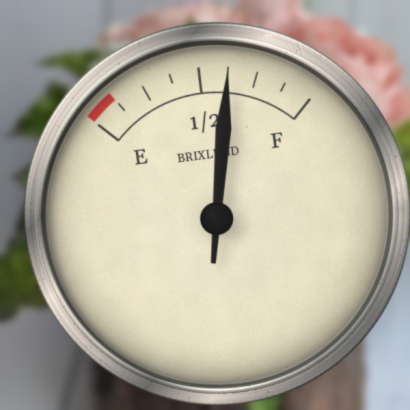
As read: {"value": 0.625}
